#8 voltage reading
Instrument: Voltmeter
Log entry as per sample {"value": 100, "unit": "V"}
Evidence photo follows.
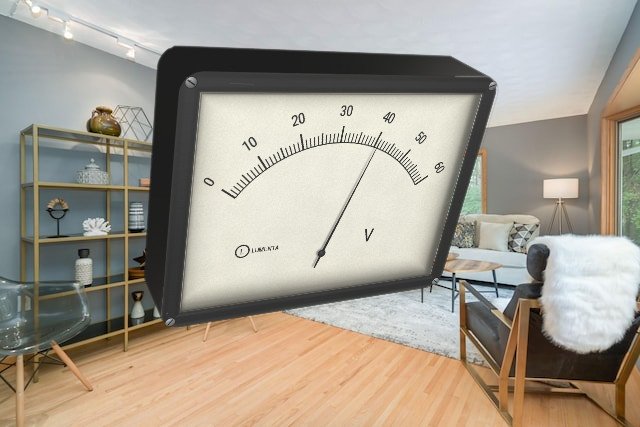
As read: {"value": 40, "unit": "V"}
